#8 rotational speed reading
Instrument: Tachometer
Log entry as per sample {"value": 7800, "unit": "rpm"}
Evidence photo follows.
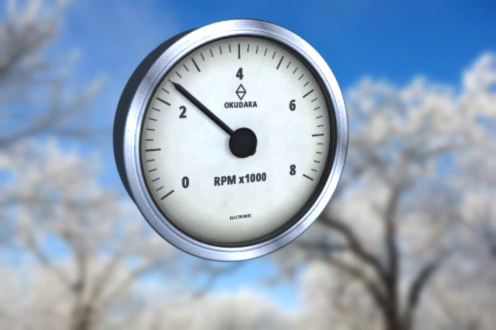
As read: {"value": 2400, "unit": "rpm"}
